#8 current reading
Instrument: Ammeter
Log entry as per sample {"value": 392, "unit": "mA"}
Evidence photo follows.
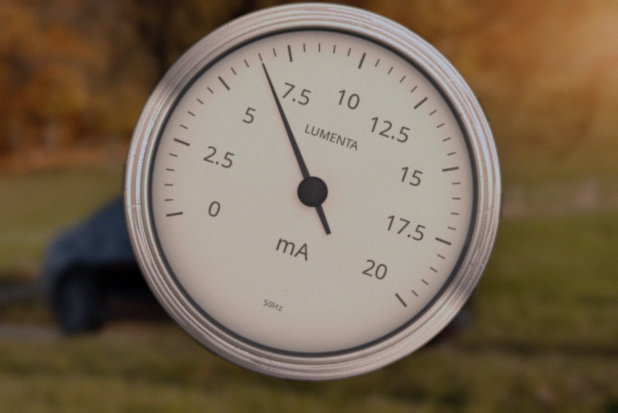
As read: {"value": 6.5, "unit": "mA"}
